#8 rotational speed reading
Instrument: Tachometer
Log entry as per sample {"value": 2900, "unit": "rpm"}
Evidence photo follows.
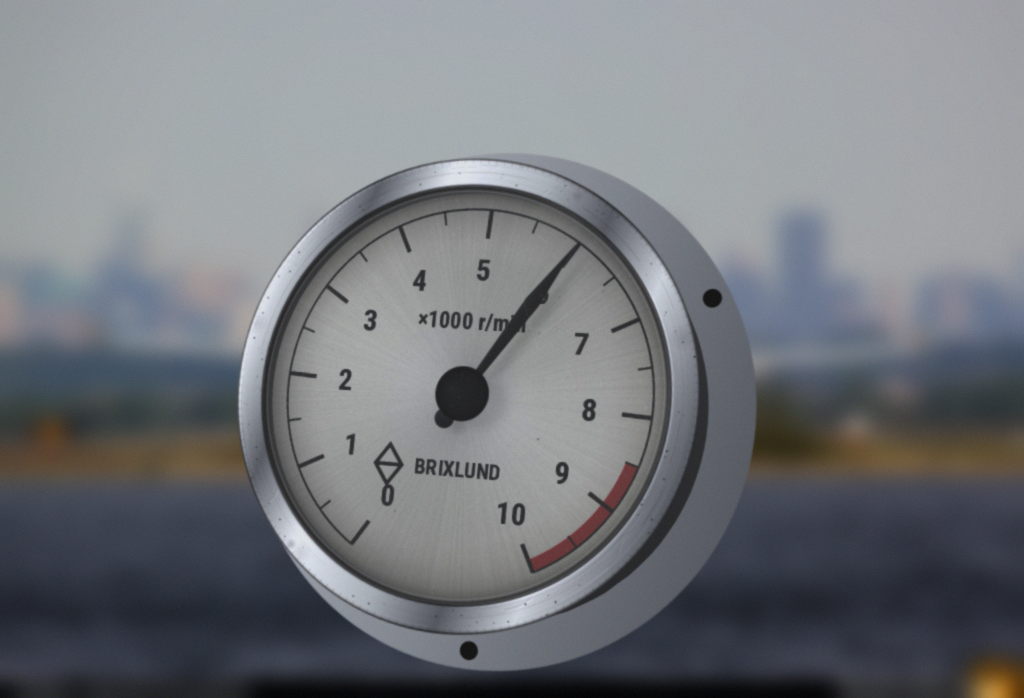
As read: {"value": 6000, "unit": "rpm"}
